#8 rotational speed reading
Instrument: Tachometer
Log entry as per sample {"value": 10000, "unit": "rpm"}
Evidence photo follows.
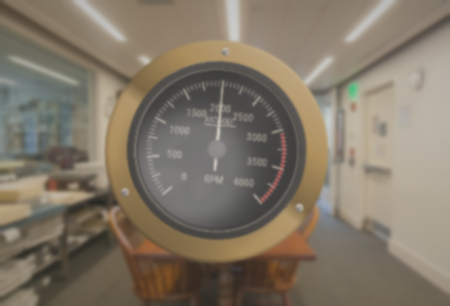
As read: {"value": 2000, "unit": "rpm"}
